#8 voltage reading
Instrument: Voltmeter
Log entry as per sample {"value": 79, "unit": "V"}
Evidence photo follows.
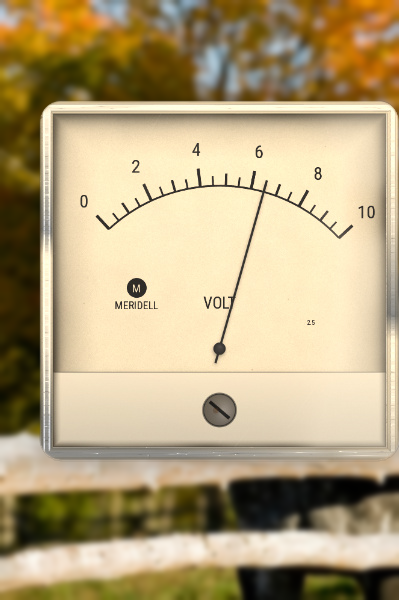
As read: {"value": 6.5, "unit": "V"}
